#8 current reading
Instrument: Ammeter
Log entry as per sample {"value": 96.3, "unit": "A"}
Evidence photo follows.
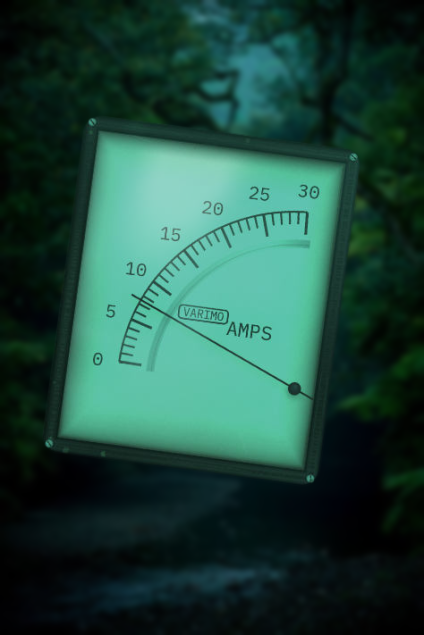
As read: {"value": 7.5, "unit": "A"}
